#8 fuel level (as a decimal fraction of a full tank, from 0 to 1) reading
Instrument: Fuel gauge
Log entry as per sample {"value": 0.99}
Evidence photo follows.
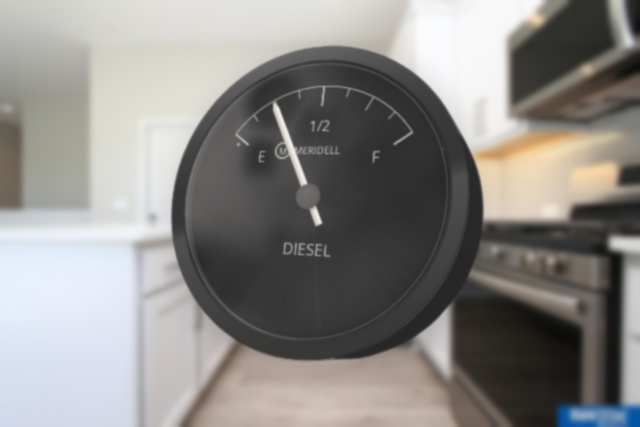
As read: {"value": 0.25}
